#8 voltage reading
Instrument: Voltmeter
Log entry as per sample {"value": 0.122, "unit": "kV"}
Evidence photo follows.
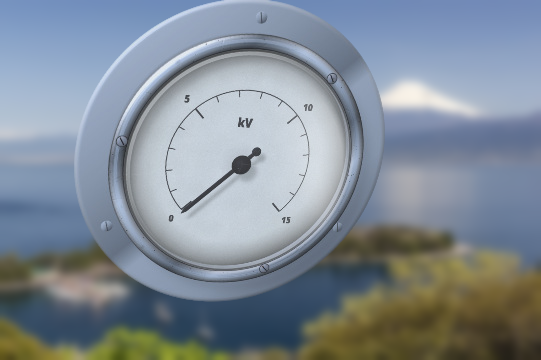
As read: {"value": 0, "unit": "kV"}
